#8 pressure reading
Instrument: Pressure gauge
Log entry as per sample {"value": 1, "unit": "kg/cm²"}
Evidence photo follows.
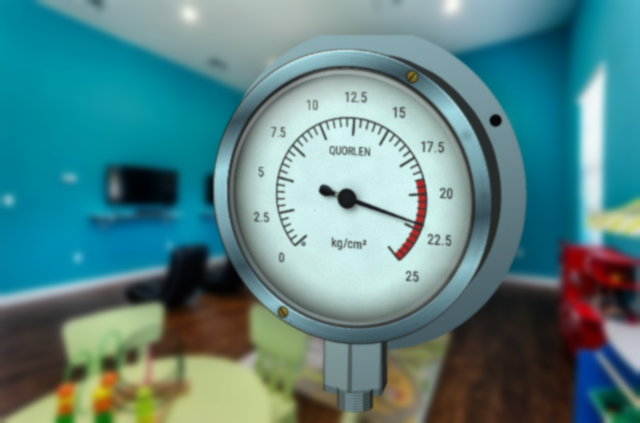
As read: {"value": 22, "unit": "kg/cm²"}
